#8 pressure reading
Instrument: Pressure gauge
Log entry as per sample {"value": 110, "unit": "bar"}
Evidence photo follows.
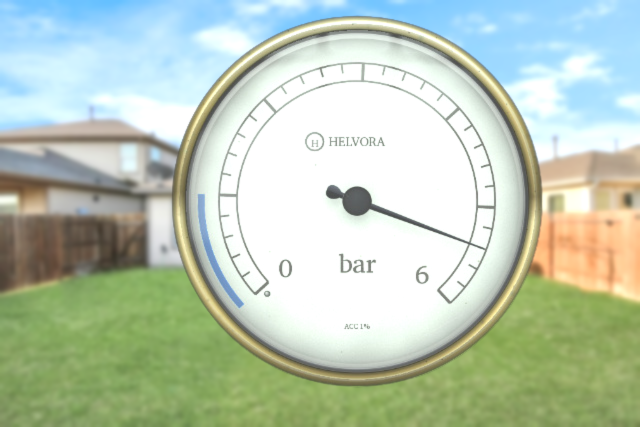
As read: {"value": 5.4, "unit": "bar"}
